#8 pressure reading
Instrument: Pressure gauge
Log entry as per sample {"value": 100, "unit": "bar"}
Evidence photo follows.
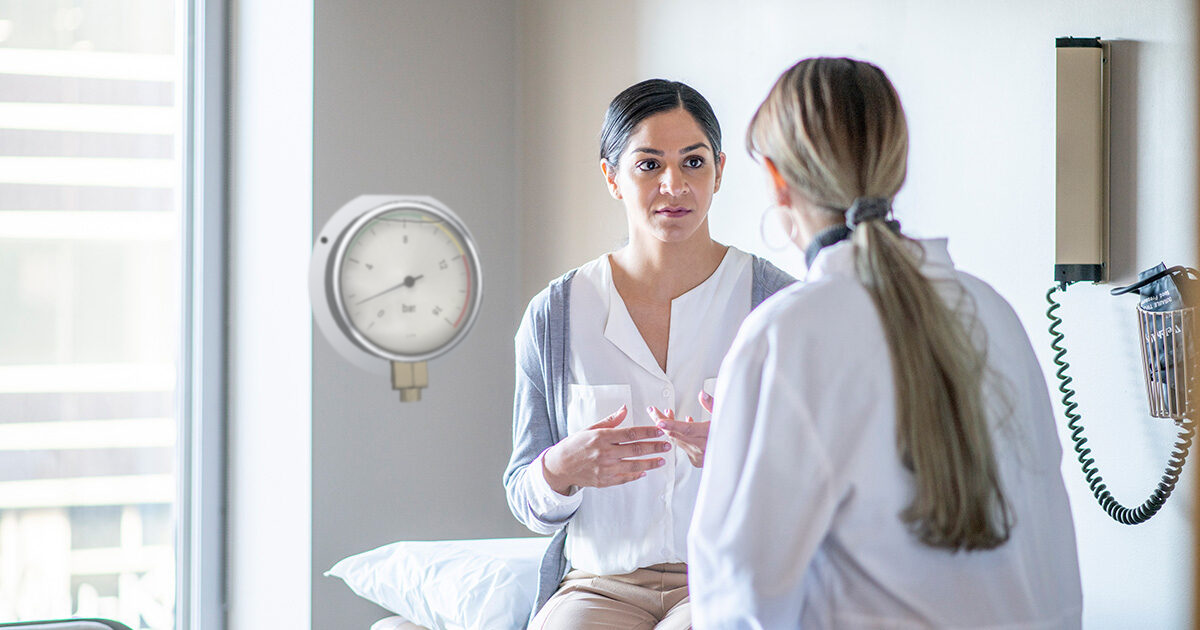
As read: {"value": 1.5, "unit": "bar"}
